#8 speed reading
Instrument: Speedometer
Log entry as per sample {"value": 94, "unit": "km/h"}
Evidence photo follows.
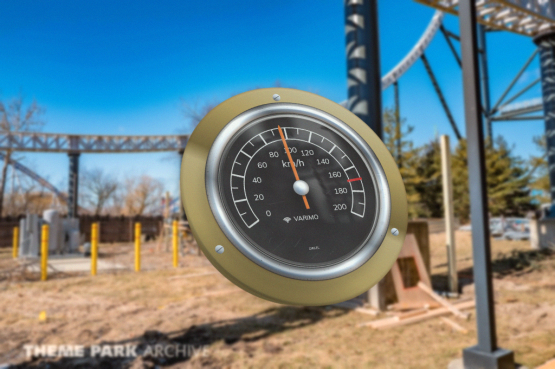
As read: {"value": 95, "unit": "km/h"}
